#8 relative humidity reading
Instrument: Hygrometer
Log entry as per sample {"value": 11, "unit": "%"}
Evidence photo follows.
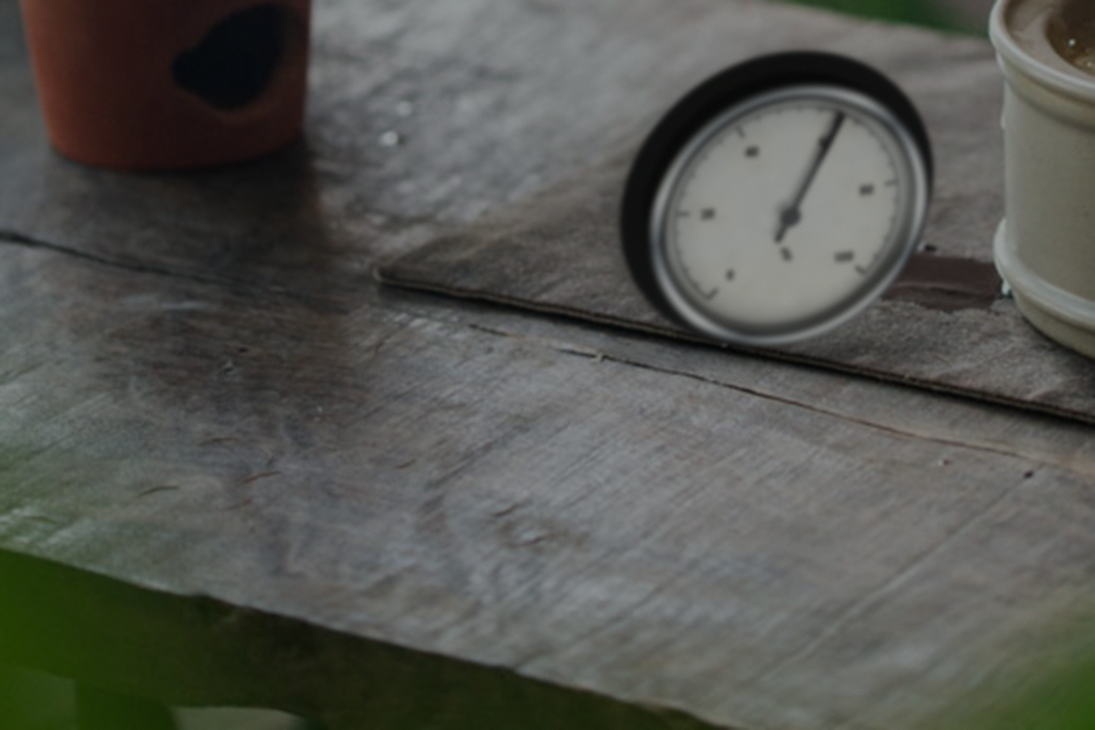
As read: {"value": 60, "unit": "%"}
